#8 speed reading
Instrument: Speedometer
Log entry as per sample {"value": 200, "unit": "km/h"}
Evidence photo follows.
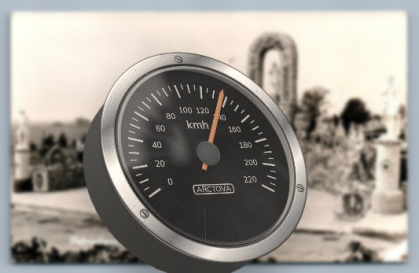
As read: {"value": 135, "unit": "km/h"}
